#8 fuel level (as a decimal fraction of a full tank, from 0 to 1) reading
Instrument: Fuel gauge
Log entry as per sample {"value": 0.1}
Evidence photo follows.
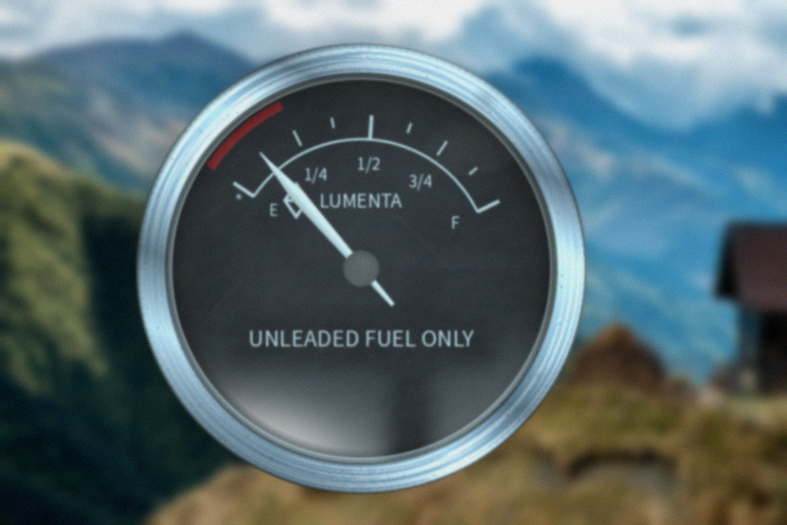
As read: {"value": 0.125}
